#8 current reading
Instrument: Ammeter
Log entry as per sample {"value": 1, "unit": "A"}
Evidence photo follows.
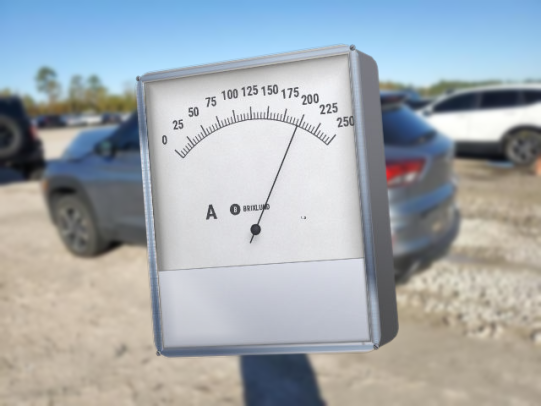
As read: {"value": 200, "unit": "A"}
